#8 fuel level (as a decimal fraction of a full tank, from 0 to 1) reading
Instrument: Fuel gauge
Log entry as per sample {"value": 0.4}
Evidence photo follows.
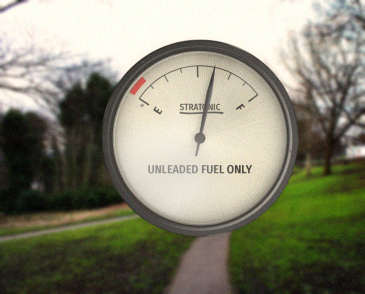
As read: {"value": 0.625}
